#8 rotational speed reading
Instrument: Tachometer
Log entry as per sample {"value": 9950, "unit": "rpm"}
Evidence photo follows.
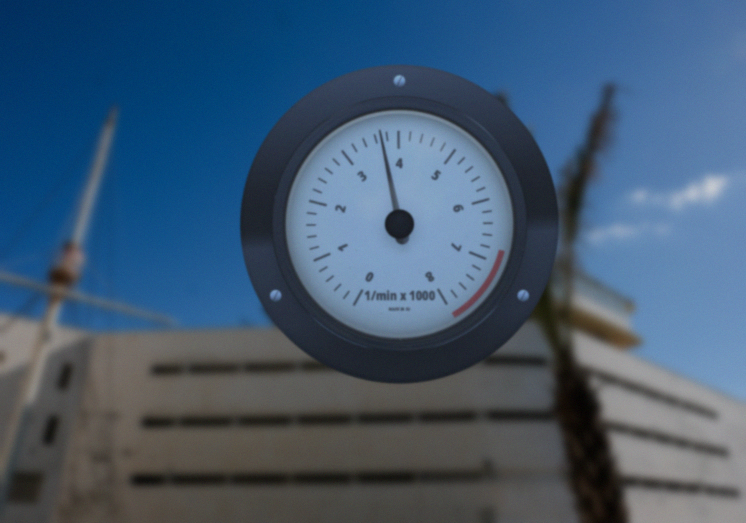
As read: {"value": 3700, "unit": "rpm"}
